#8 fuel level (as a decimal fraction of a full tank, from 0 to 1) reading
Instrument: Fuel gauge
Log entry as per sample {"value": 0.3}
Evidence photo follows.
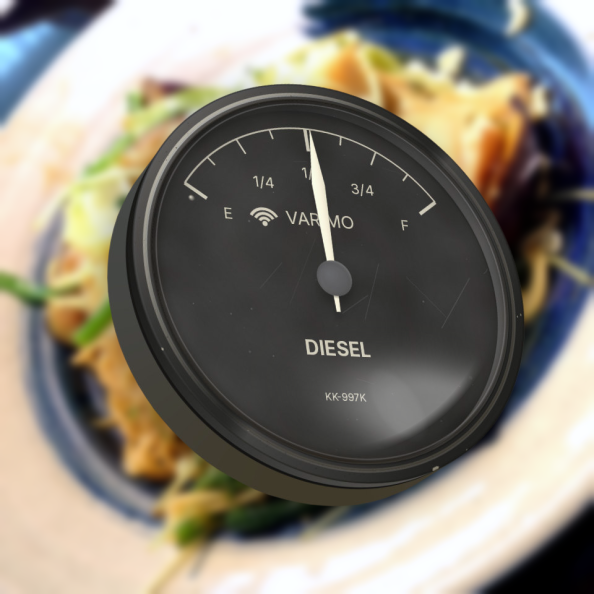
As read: {"value": 0.5}
